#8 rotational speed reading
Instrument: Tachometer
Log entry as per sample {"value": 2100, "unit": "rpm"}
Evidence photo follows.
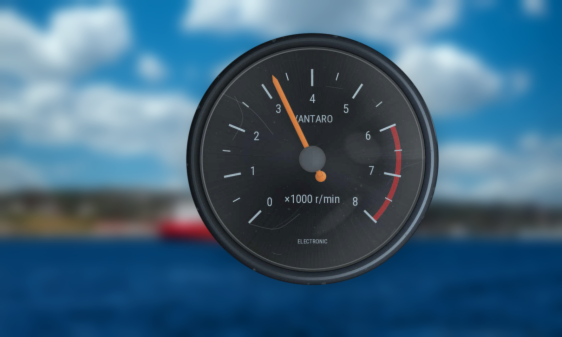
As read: {"value": 3250, "unit": "rpm"}
